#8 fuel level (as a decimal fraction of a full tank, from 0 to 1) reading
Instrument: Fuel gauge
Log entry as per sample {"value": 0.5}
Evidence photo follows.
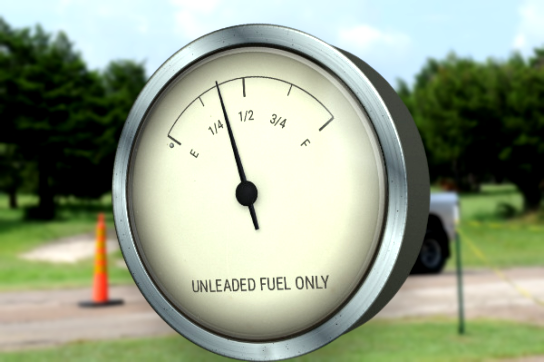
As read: {"value": 0.375}
